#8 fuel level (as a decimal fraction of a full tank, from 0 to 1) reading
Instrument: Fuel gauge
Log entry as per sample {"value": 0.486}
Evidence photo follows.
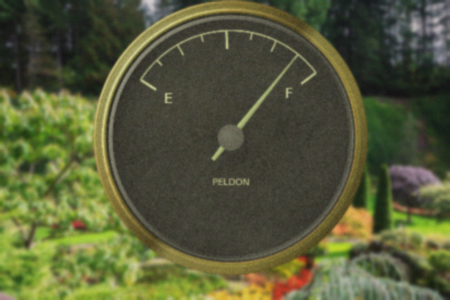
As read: {"value": 0.875}
